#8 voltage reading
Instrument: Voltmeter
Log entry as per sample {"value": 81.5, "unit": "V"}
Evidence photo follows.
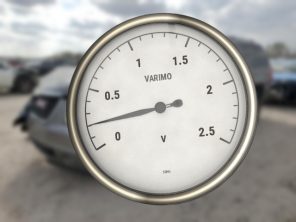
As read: {"value": 0.2, "unit": "V"}
